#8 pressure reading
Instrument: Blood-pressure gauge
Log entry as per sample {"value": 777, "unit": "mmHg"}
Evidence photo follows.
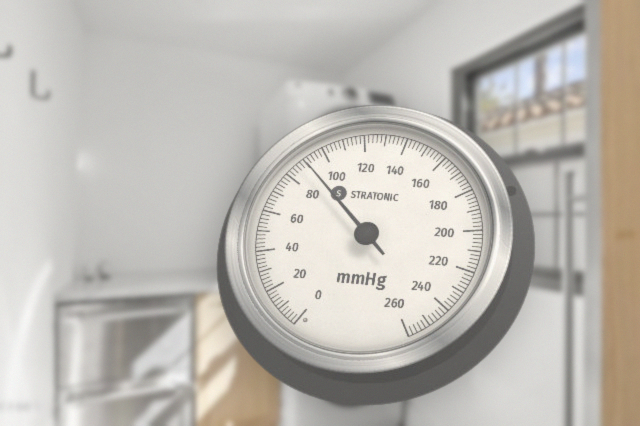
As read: {"value": 90, "unit": "mmHg"}
